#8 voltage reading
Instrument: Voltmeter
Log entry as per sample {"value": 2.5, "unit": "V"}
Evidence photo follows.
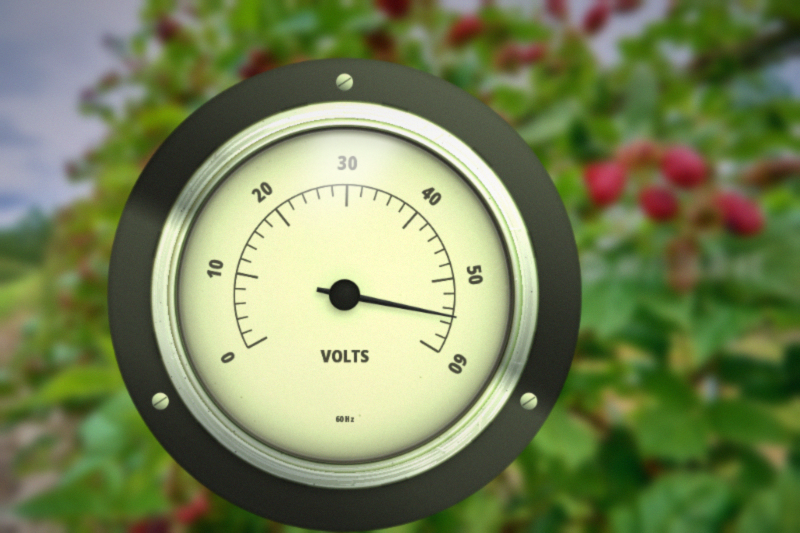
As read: {"value": 55, "unit": "V"}
